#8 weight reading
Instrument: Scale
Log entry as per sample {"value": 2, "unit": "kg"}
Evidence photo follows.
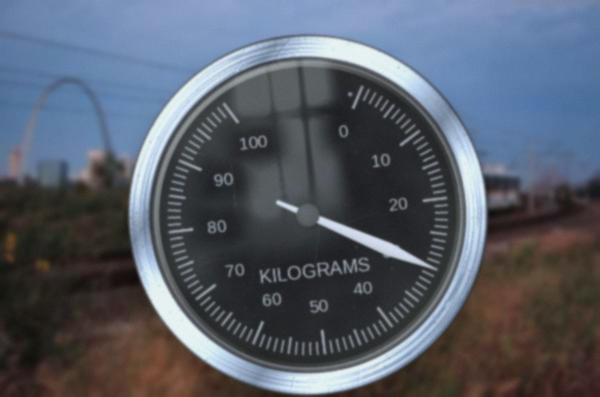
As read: {"value": 30, "unit": "kg"}
